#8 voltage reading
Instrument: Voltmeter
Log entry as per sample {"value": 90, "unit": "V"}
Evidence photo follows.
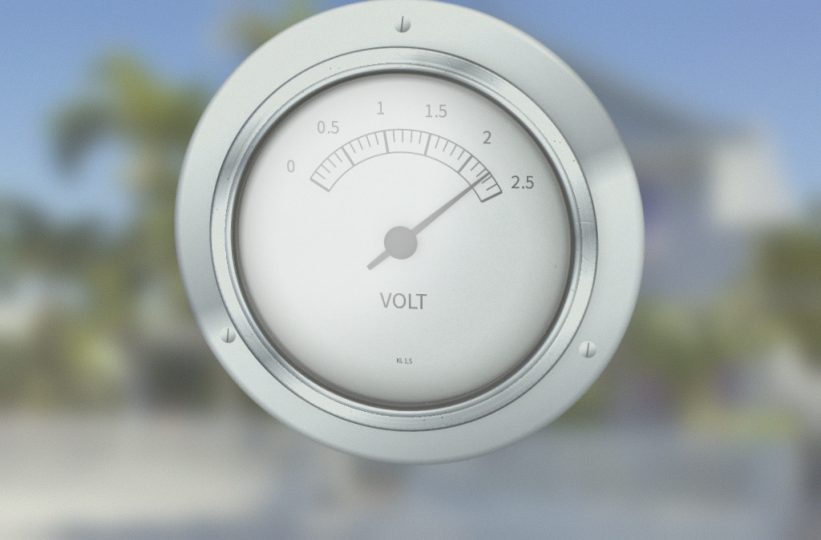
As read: {"value": 2.25, "unit": "V"}
